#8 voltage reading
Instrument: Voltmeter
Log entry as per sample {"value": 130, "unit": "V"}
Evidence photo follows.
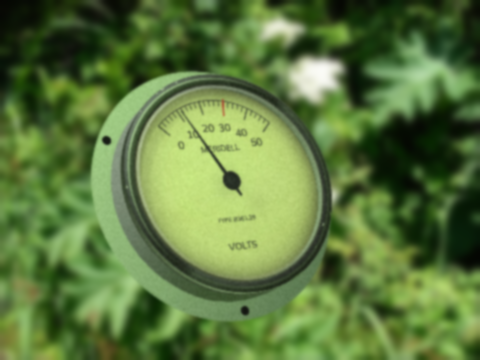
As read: {"value": 10, "unit": "V"}
